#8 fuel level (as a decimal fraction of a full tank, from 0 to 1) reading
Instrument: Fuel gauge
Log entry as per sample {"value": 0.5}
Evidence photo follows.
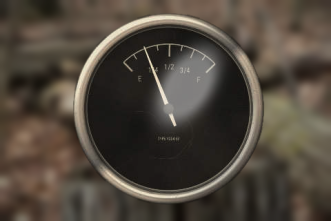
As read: {"value": 0.25}
